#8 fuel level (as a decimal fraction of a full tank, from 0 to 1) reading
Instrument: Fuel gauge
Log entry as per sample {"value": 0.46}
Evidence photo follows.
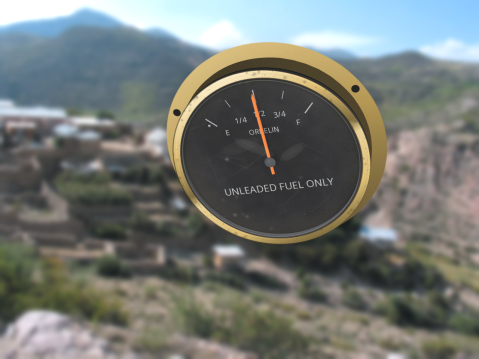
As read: {"value": 0.5}
